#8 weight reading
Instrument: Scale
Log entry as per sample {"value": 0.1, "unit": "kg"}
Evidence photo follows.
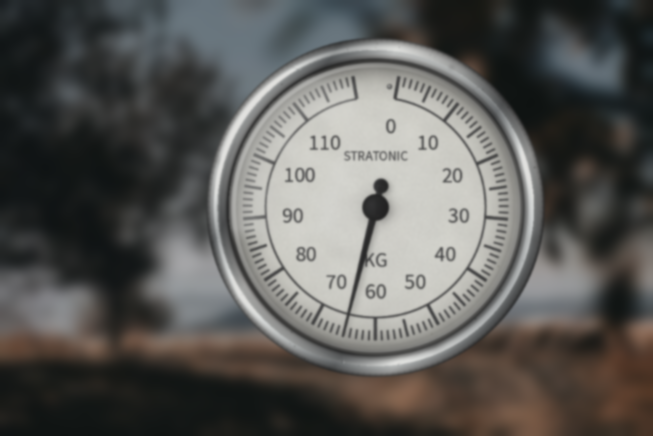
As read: {"value": 65, "unit": "kg"}
